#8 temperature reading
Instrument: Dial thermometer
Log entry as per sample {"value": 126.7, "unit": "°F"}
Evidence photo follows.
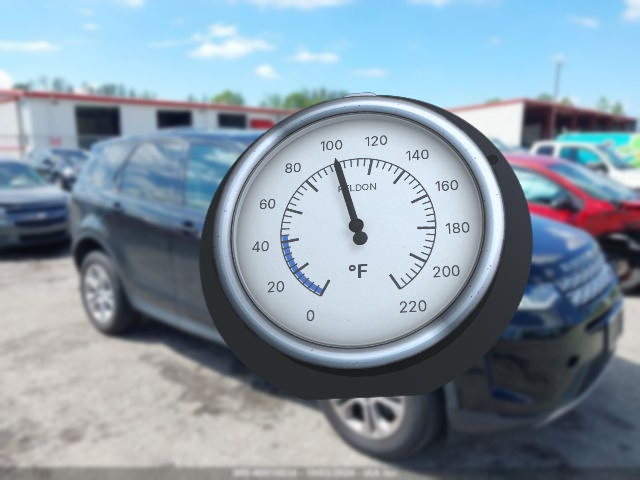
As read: {"value": 100, "unit": "°F"}
